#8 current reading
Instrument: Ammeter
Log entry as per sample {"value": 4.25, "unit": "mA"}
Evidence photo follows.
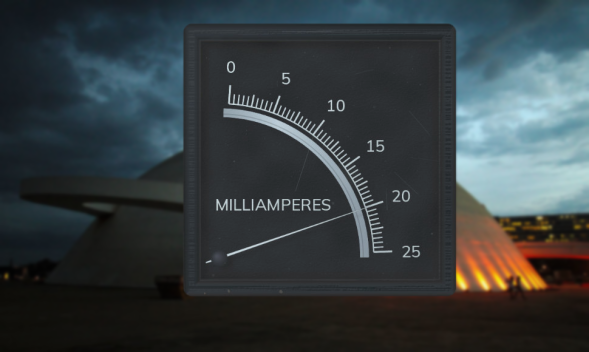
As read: {"value": 20, "unit": "mA"}
